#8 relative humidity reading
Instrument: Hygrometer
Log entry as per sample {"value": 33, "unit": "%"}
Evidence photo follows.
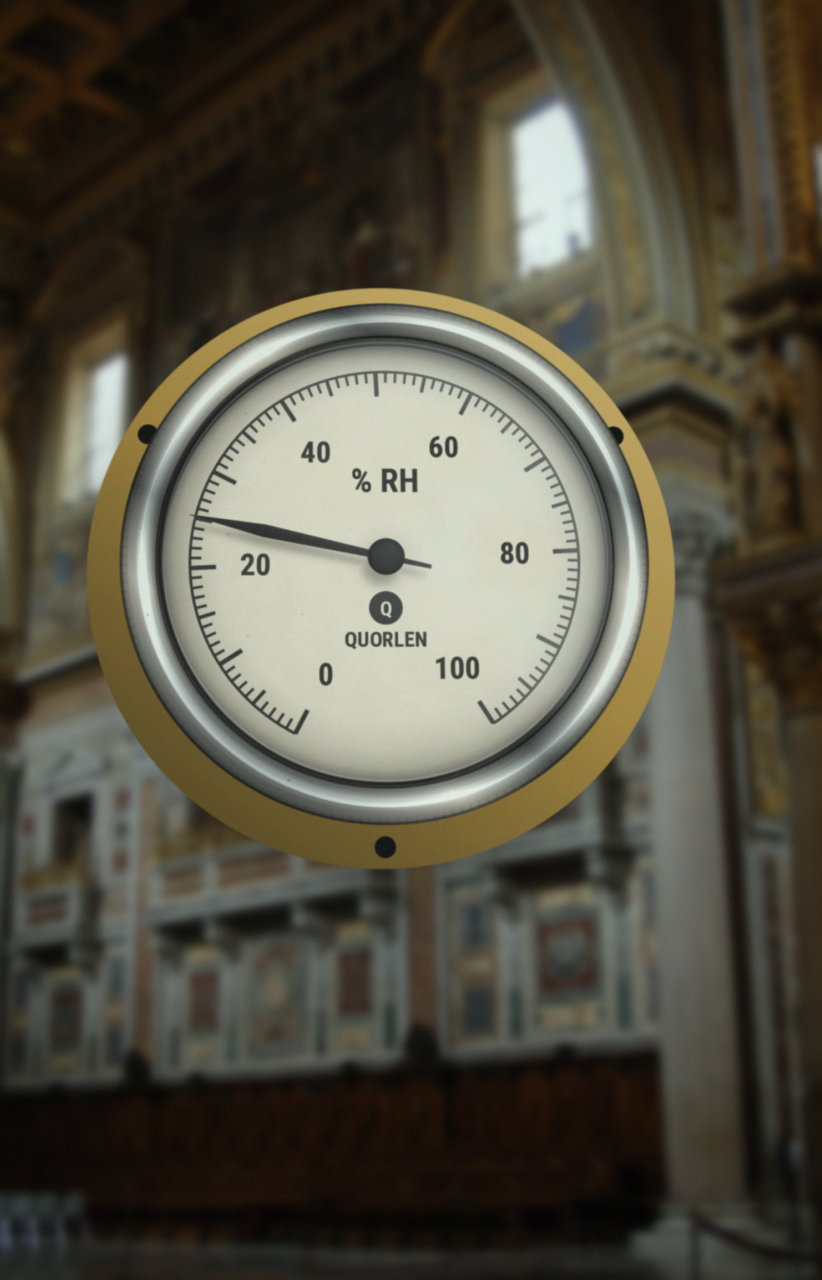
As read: {"value": 25, "unit": "%"}
